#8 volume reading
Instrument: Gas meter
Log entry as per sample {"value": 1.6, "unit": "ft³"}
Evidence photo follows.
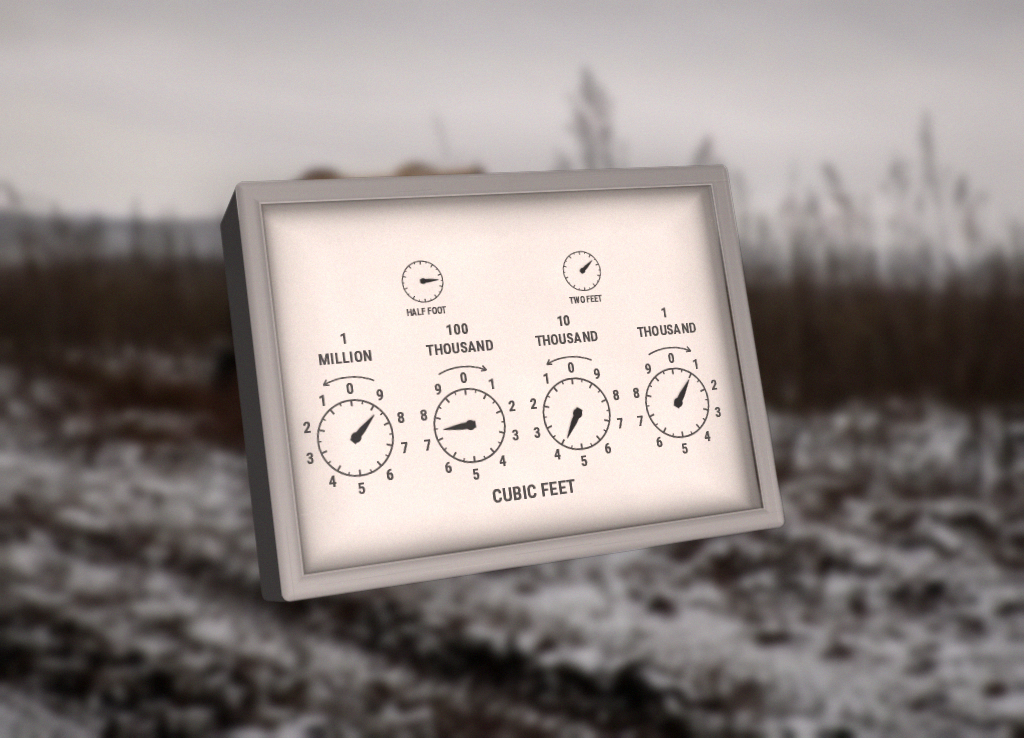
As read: {"value": 874100, "unit": "ft³"}
